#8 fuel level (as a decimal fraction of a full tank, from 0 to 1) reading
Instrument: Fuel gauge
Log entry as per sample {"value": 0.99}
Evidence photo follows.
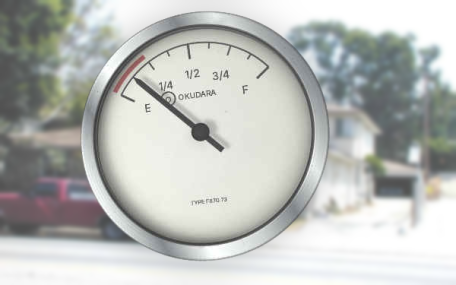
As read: {"value": 0.125}
